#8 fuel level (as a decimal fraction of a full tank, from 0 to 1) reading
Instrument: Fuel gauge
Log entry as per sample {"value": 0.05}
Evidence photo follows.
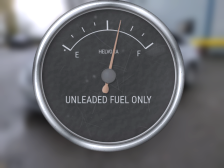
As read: {"value": 0.625}
